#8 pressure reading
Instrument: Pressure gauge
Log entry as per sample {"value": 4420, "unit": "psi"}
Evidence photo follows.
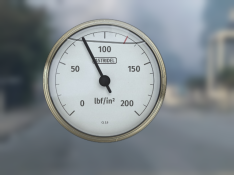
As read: {"value": 80, "unit": "psi"}
